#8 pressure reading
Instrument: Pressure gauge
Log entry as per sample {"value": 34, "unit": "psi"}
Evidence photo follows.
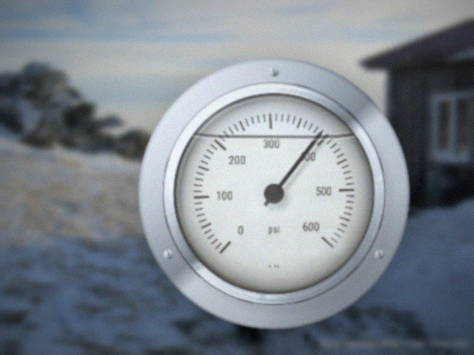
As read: {"value": 390, "unit": "psi"}
